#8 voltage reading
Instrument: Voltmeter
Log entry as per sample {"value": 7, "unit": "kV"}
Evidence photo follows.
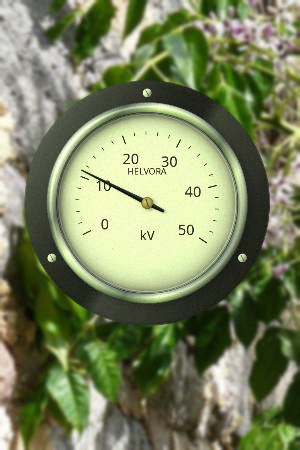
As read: {"value": 11, "unit": "kV"}
